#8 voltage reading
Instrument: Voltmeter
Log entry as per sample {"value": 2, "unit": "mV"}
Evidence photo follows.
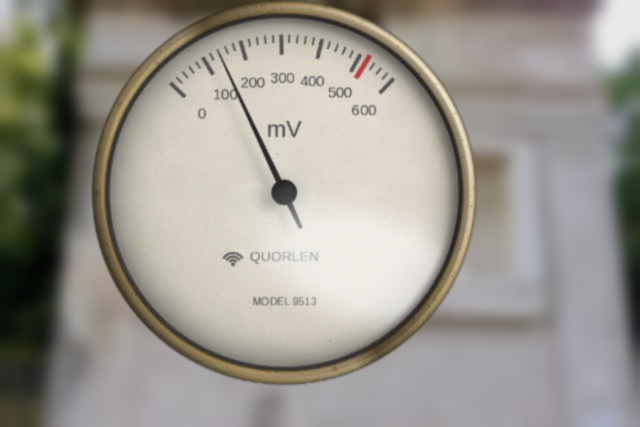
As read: {"value": 140, "unit": "mV"}
